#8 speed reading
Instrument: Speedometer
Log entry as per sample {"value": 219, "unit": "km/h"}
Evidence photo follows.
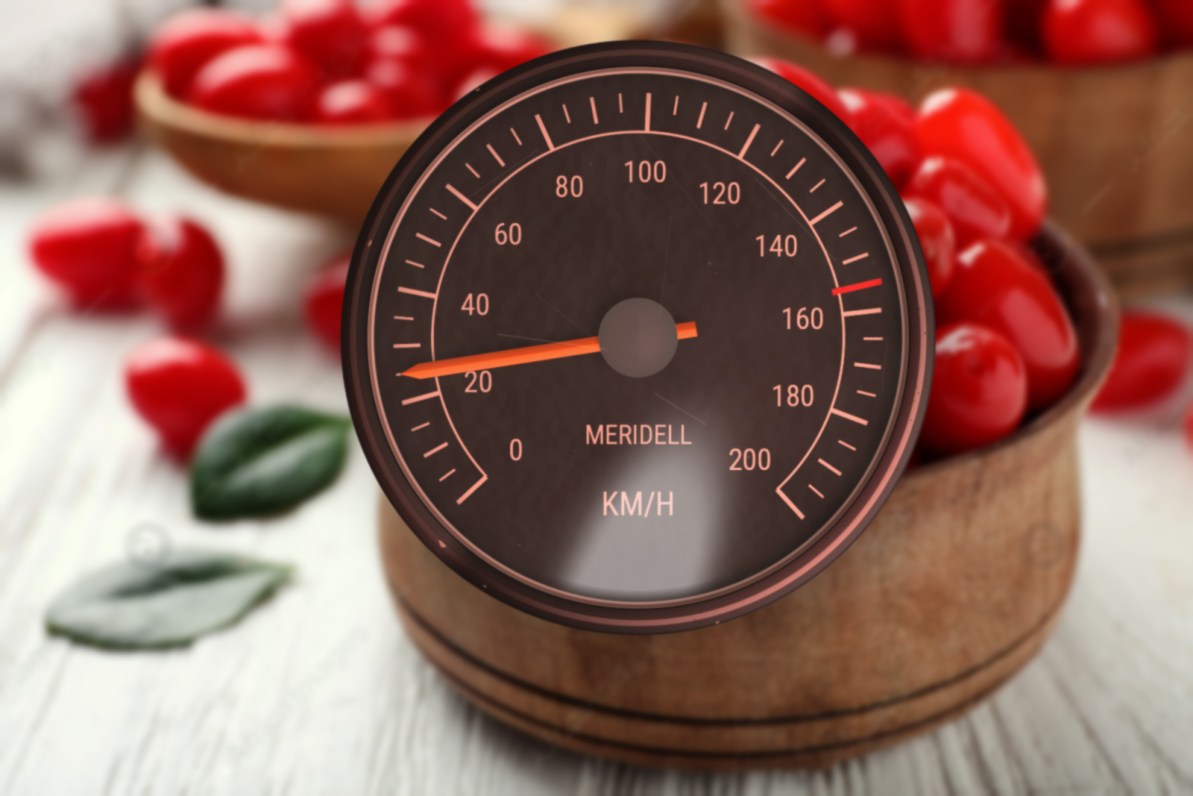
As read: {"value": 25, "unit": "km/h"}
